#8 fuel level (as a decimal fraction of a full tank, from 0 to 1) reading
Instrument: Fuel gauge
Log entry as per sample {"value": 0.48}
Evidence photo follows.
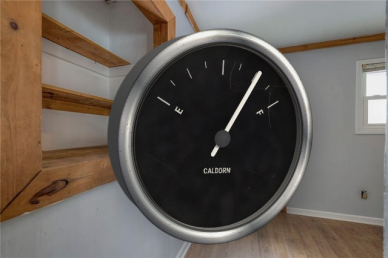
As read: {"value": 0.75}
